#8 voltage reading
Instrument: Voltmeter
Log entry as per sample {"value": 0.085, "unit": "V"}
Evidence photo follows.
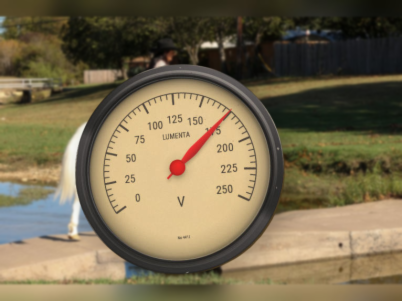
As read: {"value": 175, "unit": "V"}
